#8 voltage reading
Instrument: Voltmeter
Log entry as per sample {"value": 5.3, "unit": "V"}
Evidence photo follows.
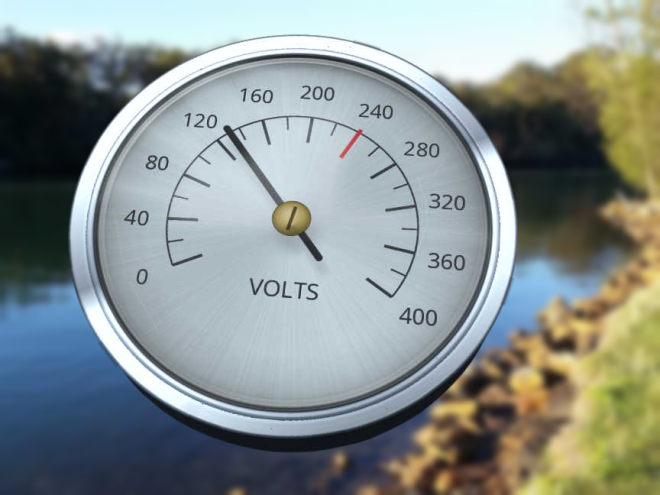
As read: {"value": 130, "unit": "V"}
